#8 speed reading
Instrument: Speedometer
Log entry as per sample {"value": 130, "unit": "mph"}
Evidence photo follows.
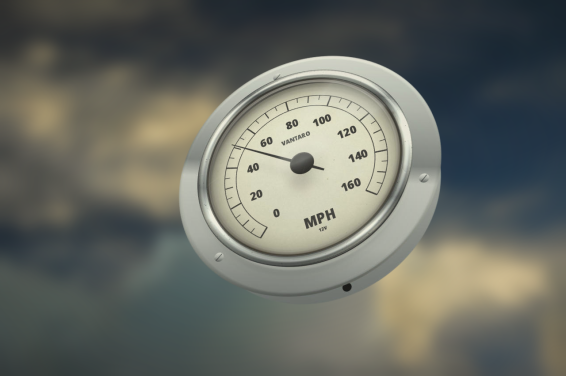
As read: {"value": 50, "unit": "mph"}
